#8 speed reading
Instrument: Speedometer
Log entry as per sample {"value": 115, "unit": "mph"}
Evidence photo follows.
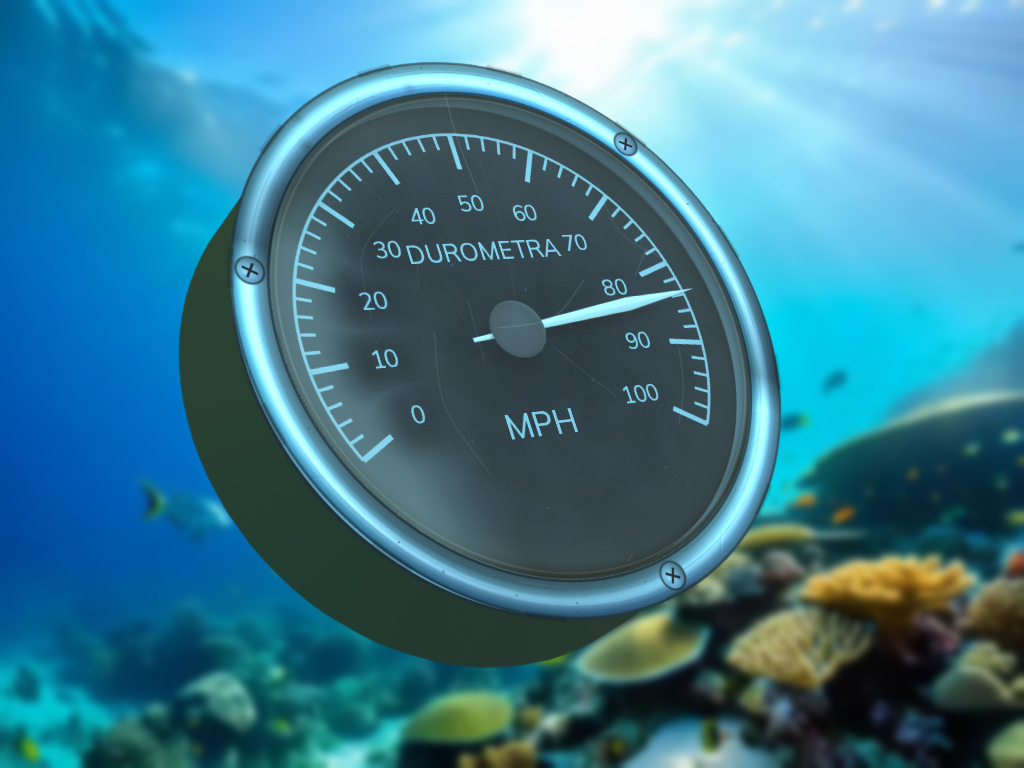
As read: {"value": 84, "unit": "mph"}
